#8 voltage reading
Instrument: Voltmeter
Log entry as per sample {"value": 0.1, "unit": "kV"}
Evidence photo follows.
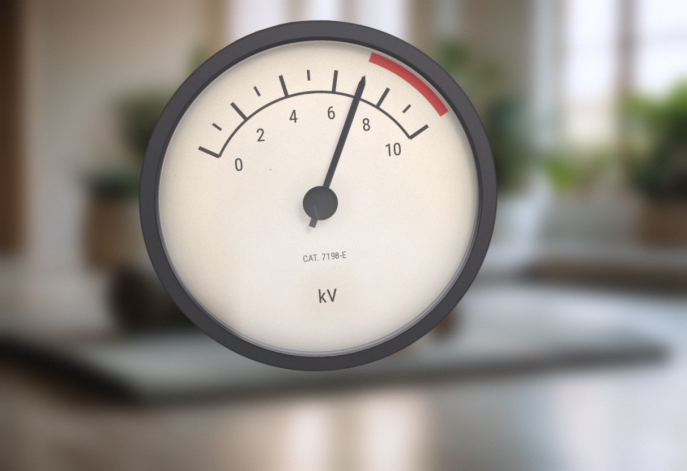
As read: {"value": 7, "unit": "kV"}
